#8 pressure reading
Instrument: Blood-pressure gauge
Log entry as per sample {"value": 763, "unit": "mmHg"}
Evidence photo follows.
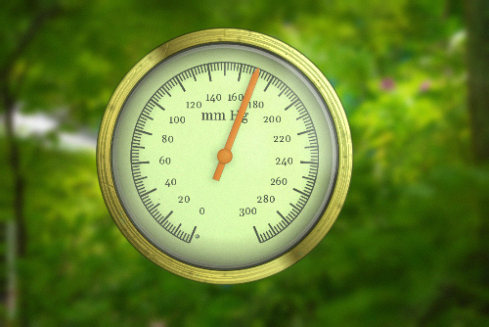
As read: {"value": 170, "unit": "mmHg"}
